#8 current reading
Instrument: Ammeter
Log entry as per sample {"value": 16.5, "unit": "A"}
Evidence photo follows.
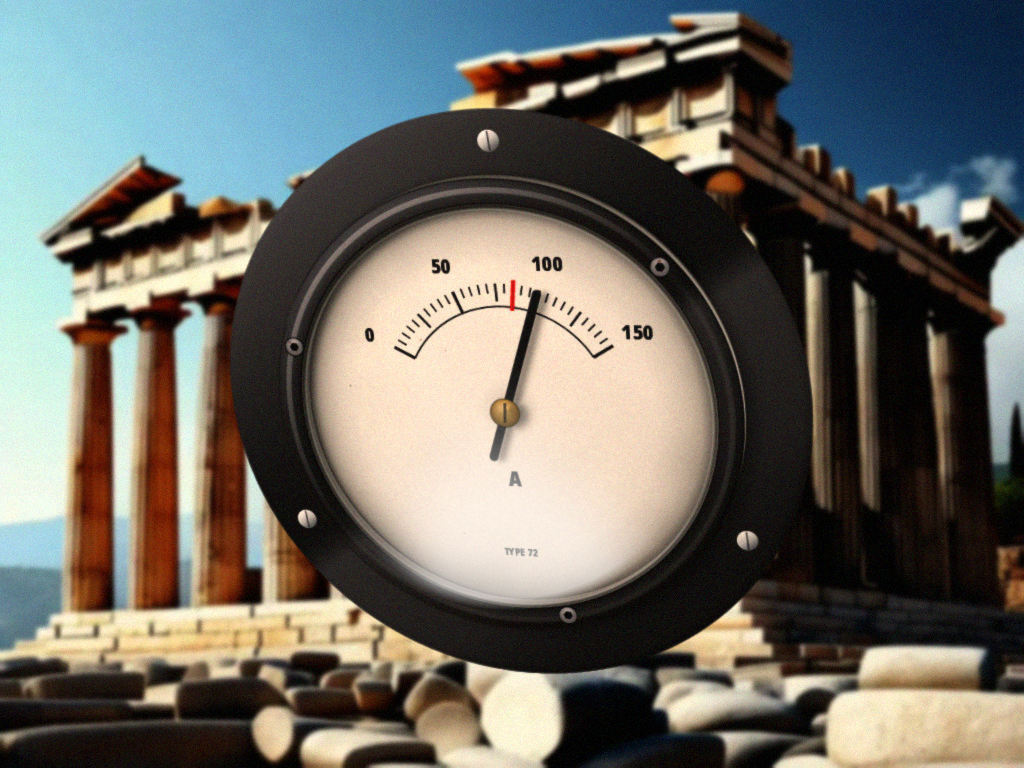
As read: {"value": 100, "unit": "A"}
